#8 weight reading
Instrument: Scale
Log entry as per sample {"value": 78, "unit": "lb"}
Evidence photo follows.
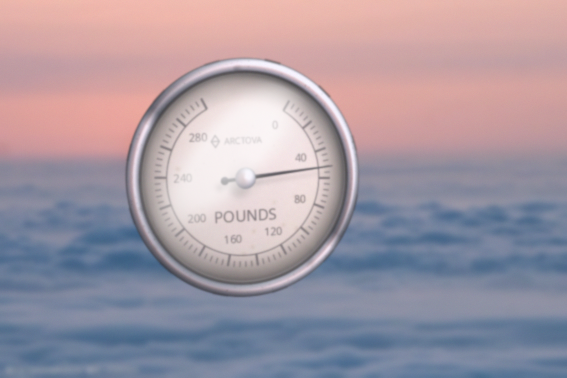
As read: {"value": 52, "unit": "lb"}
